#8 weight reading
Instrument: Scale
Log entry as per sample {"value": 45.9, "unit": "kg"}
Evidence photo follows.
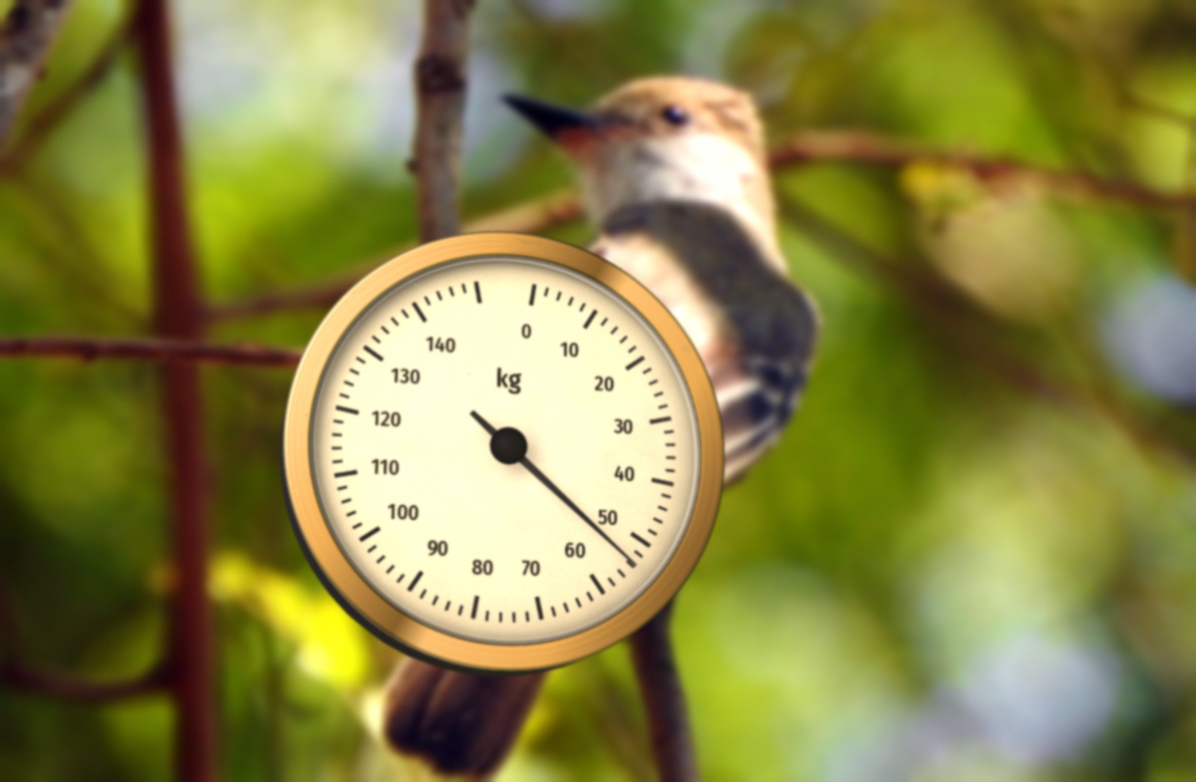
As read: {"value": 54, "unit": "kg"}
